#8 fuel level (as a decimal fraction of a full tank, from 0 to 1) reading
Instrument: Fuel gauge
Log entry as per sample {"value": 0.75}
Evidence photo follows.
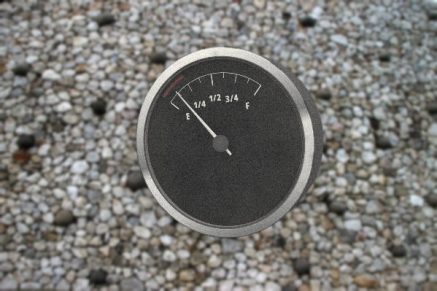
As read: {"value": 0.125}
